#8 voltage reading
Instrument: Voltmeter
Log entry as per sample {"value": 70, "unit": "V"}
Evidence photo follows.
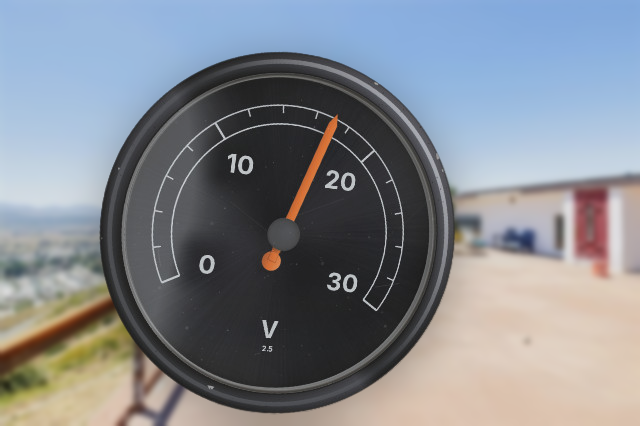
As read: {"value": 17, "unit": "V"}
